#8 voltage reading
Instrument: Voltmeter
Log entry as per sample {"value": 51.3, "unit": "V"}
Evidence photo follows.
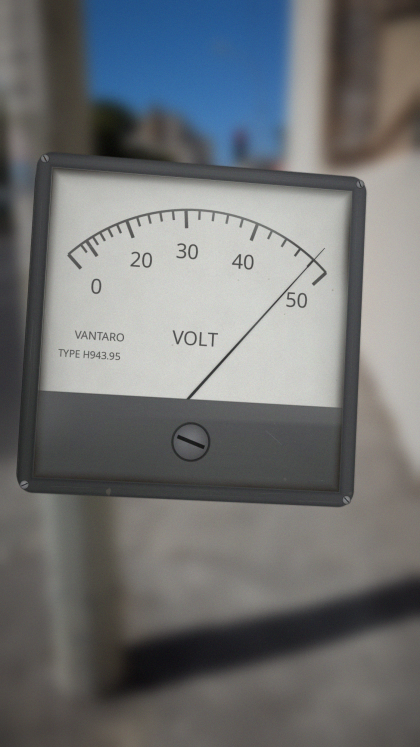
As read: {"value": 48, "unit": "V"}
